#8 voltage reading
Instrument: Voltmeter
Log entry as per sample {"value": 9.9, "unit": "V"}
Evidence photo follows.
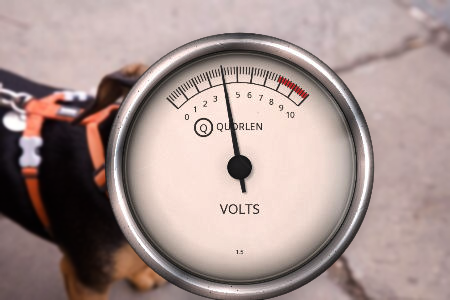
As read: {"value": 4, "unit": "V"}
